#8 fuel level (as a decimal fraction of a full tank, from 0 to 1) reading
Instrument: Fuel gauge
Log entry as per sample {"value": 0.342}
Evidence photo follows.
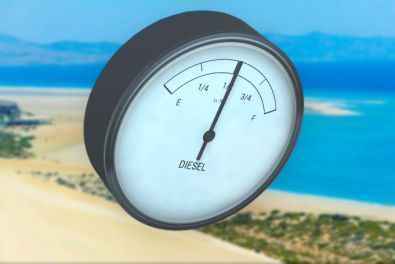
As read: {"value": 0.5}
